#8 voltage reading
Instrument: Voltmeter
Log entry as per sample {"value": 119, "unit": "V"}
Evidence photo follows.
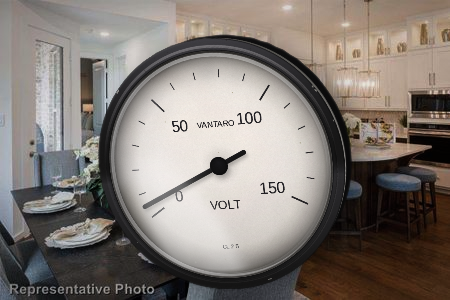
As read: {"value": 5, "unit": "V"}
